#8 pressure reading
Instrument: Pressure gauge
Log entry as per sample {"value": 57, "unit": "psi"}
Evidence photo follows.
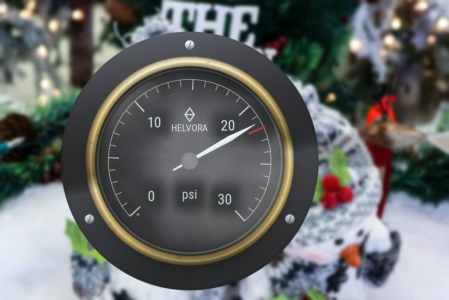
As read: {"value": 21.5, "unit": "psi"}
